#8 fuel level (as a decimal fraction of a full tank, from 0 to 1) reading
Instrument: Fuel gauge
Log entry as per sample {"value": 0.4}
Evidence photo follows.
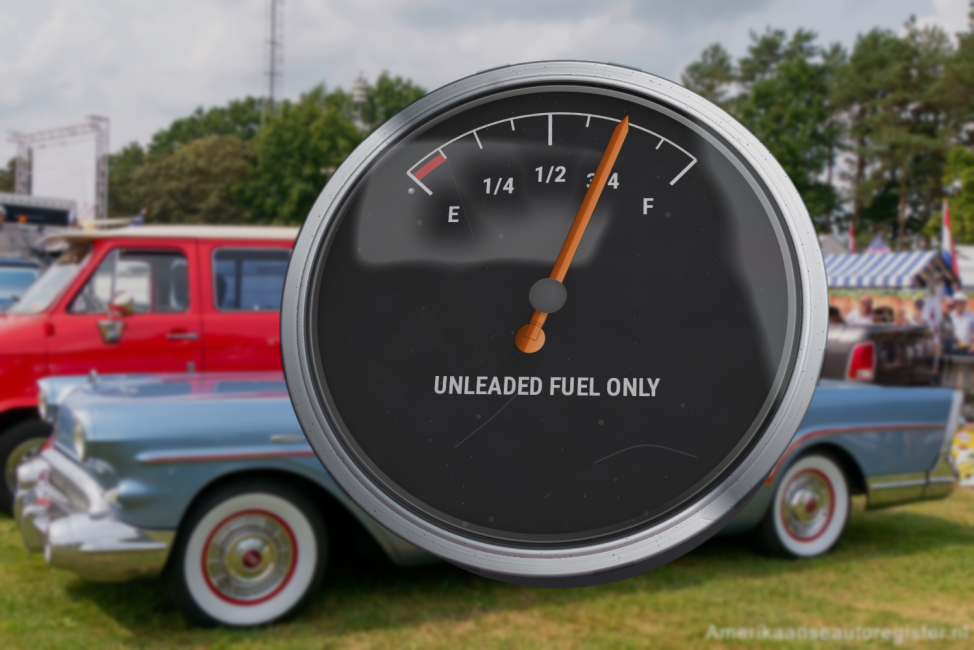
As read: {"value": 0.75}
